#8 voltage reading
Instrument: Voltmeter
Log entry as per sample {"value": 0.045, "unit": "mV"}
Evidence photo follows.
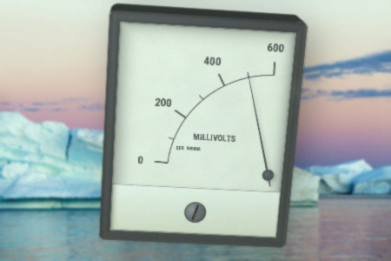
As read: {"value": 500, "unit": "mV"}
